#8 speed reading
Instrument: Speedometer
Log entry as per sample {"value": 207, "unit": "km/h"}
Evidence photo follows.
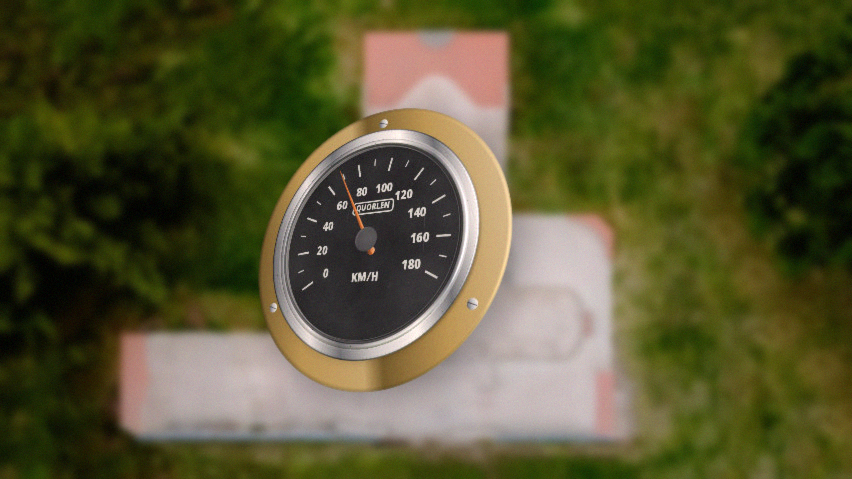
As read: {"value": 70, "unit": "km/h"}
